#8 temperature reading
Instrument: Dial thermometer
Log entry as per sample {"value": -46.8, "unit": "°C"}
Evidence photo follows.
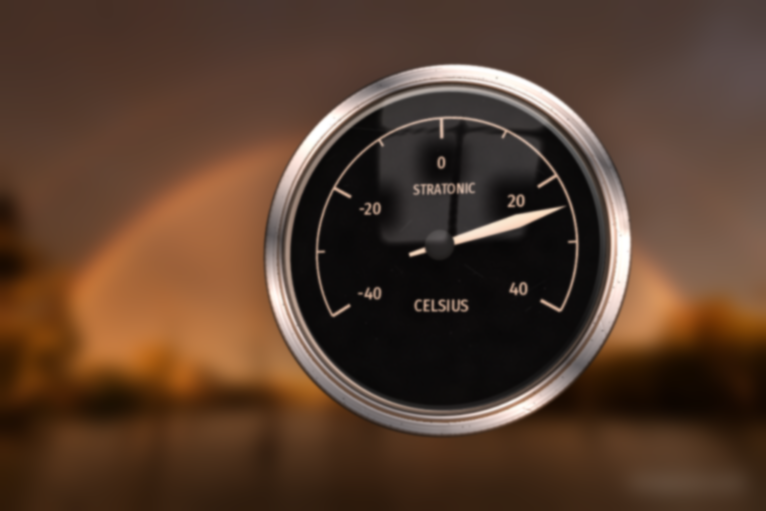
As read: {"value": 25, "unit": "°C"}
